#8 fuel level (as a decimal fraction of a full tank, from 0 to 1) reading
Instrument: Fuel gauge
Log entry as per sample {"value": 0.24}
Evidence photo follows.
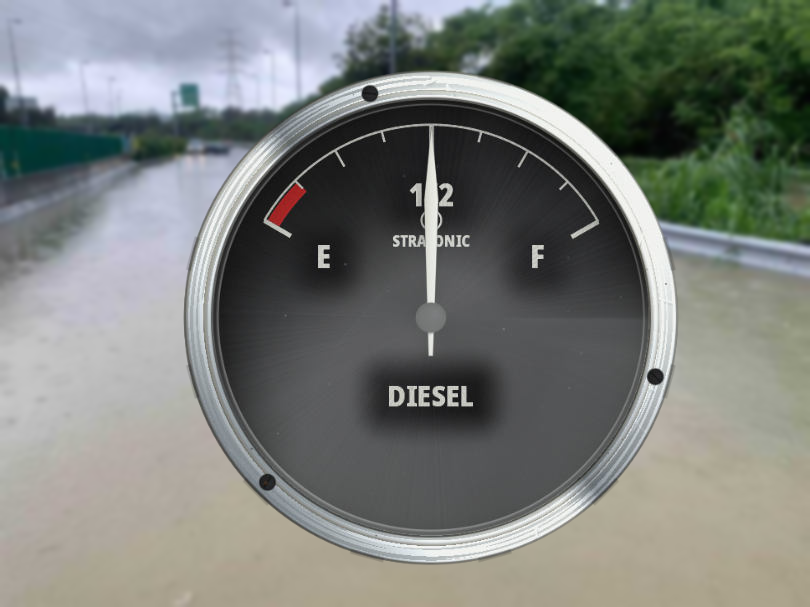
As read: {"value": 0.5}
